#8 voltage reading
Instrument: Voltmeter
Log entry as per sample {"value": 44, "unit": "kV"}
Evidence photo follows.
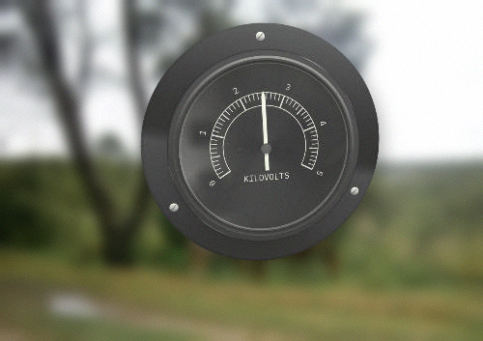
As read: {"value": 2.5, "unit": "kV"}
